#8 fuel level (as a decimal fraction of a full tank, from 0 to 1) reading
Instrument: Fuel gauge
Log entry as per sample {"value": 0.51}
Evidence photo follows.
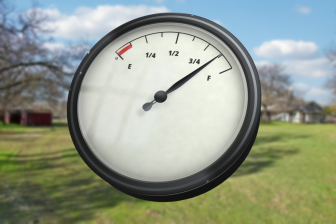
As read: {"value": 0.875}
